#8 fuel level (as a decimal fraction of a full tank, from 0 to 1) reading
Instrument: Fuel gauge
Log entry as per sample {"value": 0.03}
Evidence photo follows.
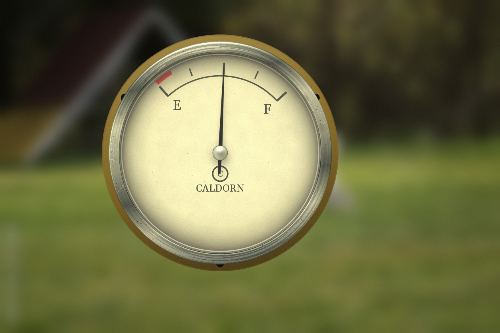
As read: {"value": 0.5}
